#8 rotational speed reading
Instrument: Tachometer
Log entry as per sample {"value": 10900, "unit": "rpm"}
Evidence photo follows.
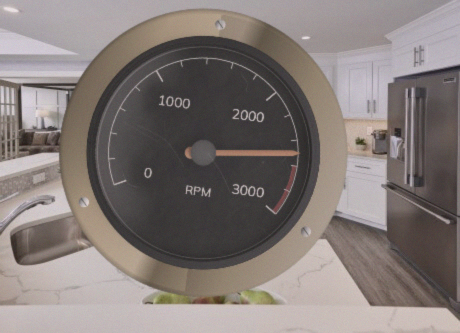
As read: {"value": 2500, "unit": "rpm"}
